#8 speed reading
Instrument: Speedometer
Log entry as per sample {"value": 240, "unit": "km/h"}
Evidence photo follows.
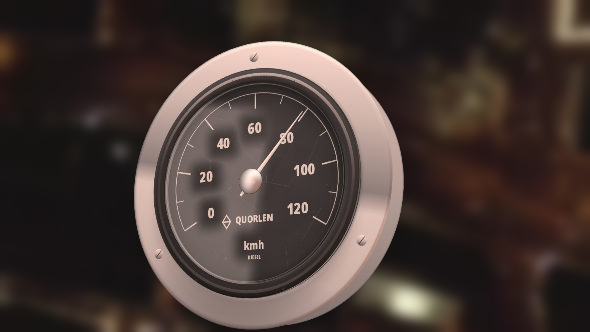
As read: {"value": 80, "unit": "km/h"}
